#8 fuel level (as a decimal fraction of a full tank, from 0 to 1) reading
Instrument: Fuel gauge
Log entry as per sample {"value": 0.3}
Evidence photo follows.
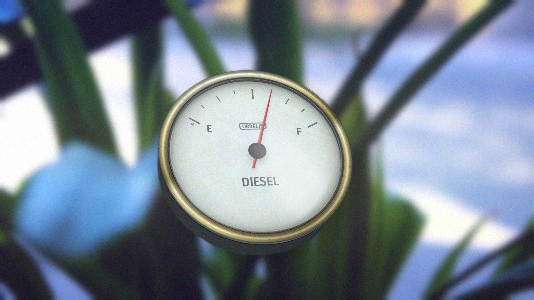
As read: {"value": 0.625}
